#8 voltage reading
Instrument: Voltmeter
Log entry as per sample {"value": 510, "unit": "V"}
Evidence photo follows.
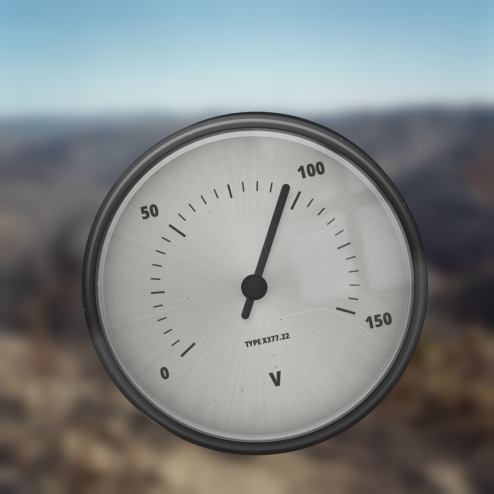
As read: {"value": 95, "unit": "V"}
